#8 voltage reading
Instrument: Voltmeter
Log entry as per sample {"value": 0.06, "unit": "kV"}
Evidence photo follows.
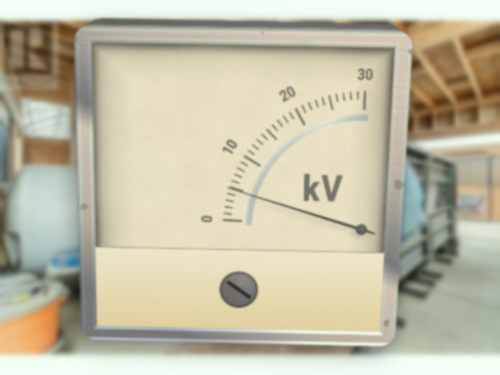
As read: {"value": 5, "unit": "kV"}
